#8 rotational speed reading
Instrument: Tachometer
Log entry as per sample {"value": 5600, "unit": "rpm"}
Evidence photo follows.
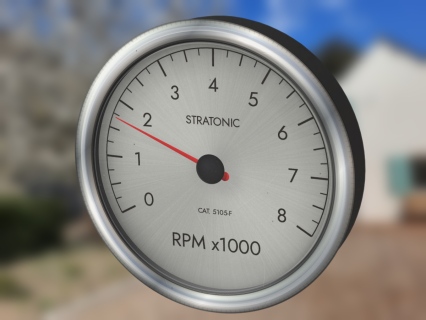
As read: {"value": 1750, "unit": "rpm"}
